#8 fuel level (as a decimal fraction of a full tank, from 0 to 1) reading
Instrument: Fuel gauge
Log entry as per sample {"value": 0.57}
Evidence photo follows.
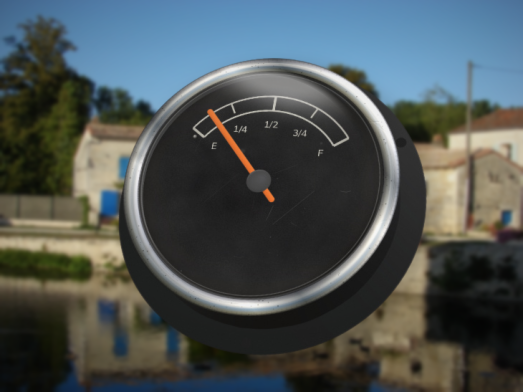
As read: {"value": 0.125}
